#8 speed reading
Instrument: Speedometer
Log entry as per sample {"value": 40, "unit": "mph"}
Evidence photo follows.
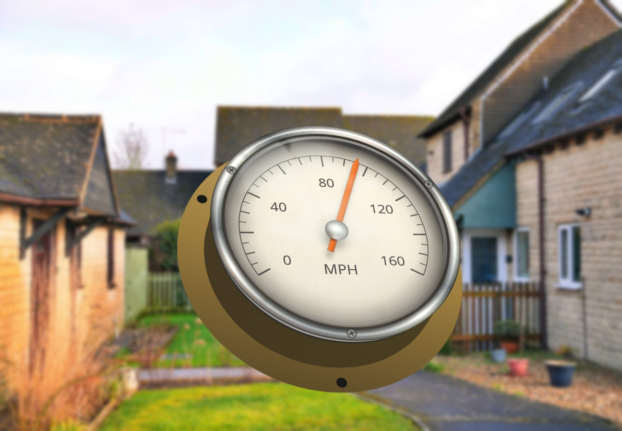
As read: {"value": 95, "unit": "mph"}
